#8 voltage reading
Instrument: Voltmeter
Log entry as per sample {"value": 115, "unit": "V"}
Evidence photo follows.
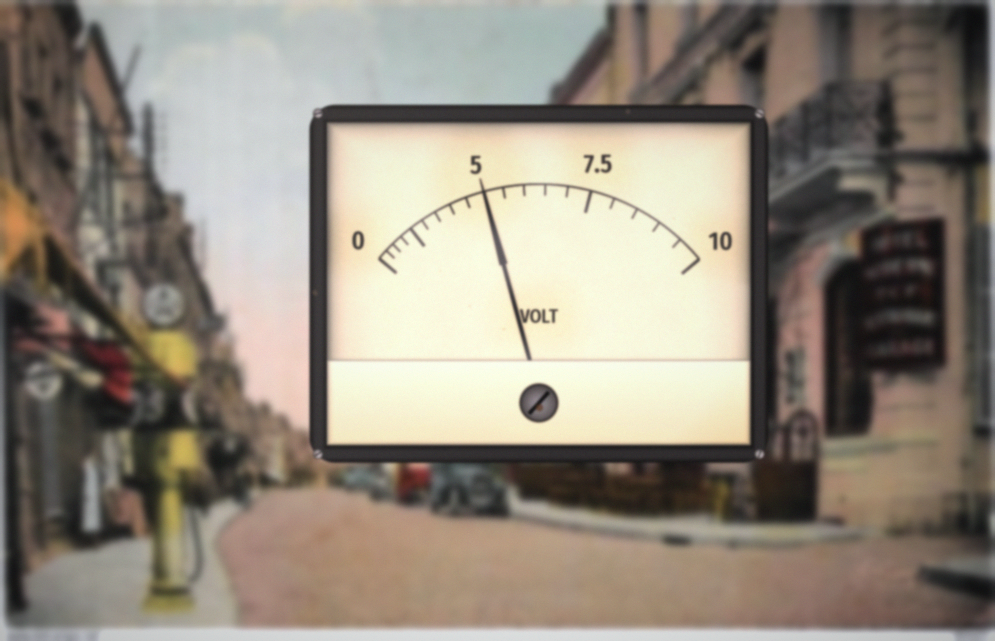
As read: {"value": 5, "unit": "V"}
